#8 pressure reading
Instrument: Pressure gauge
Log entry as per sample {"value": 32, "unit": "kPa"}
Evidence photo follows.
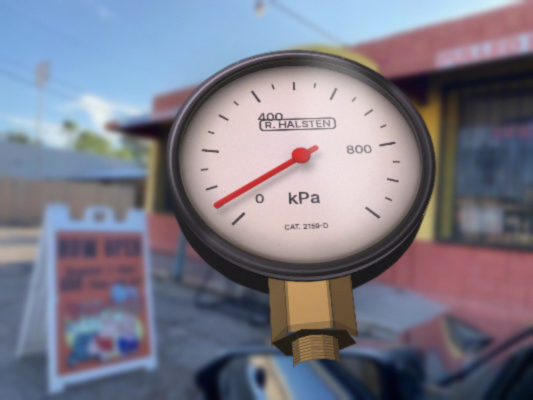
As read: {"value": 50, "unit": "kPa"}
